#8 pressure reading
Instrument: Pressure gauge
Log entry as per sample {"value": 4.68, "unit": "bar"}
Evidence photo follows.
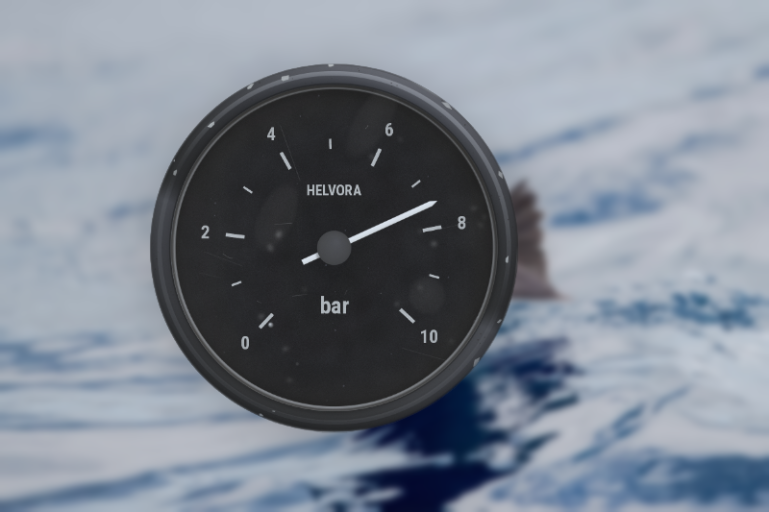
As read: {"value": 7.5, "unit": "bar"}
